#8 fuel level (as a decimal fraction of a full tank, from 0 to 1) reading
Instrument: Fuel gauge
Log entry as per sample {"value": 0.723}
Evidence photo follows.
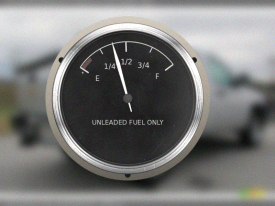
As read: {"value": 0.375}
